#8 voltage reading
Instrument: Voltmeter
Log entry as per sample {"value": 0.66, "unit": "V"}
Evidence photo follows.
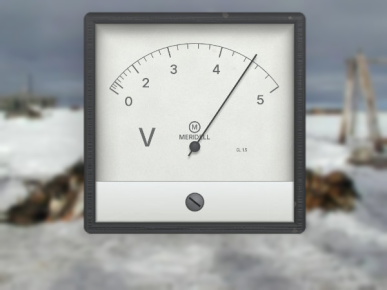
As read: {"value": 4.5, "unit": "V"}
